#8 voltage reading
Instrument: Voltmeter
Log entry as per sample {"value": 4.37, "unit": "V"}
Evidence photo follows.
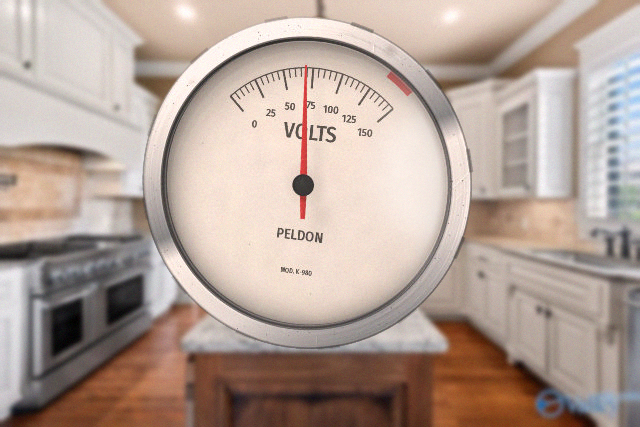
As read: {"value": 70, "unit": "V"}
